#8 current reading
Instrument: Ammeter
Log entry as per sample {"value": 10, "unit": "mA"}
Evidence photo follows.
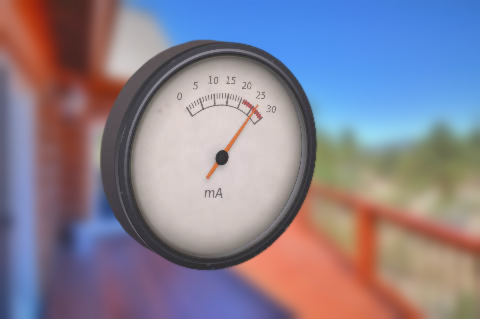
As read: {"value": 25, "unit": "mA"}
